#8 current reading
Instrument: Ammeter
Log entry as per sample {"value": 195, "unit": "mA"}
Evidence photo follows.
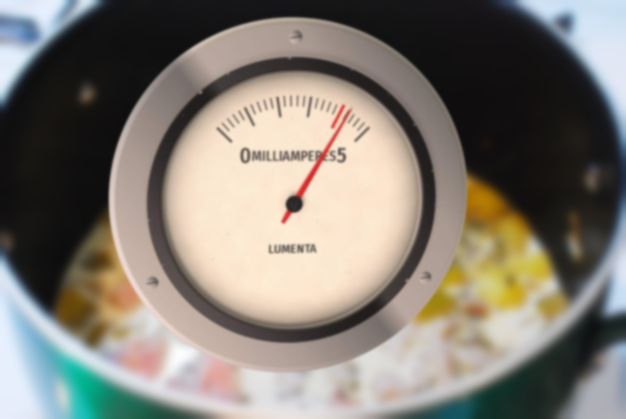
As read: {"value": 4.2, "unit": "mA"}
